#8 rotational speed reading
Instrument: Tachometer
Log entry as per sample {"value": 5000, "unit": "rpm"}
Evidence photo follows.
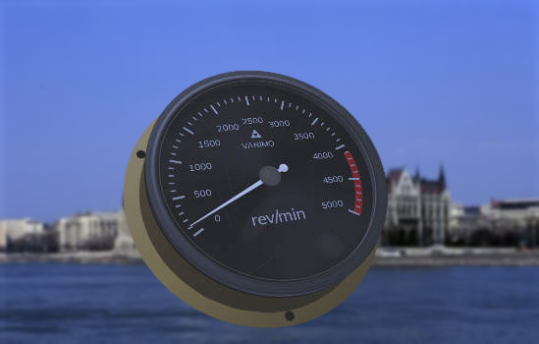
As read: {"value": 100, "unit": "rpm"}
